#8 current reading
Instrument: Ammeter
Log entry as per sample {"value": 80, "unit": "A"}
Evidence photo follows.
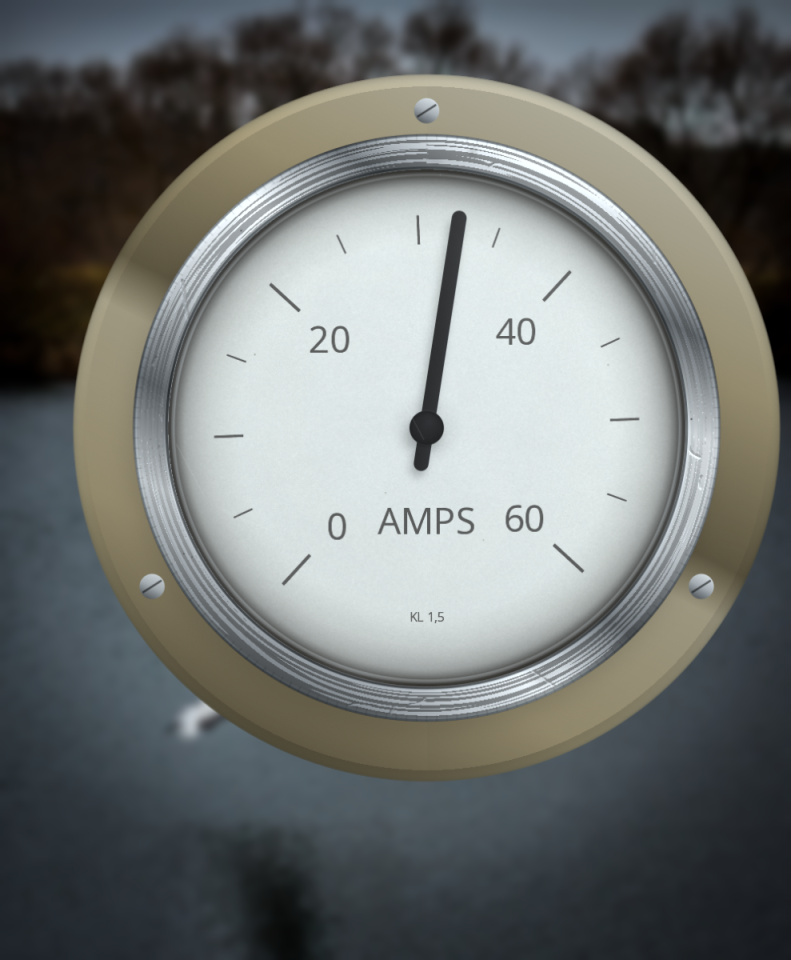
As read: {"value": 32.5, "unit": "A"}
